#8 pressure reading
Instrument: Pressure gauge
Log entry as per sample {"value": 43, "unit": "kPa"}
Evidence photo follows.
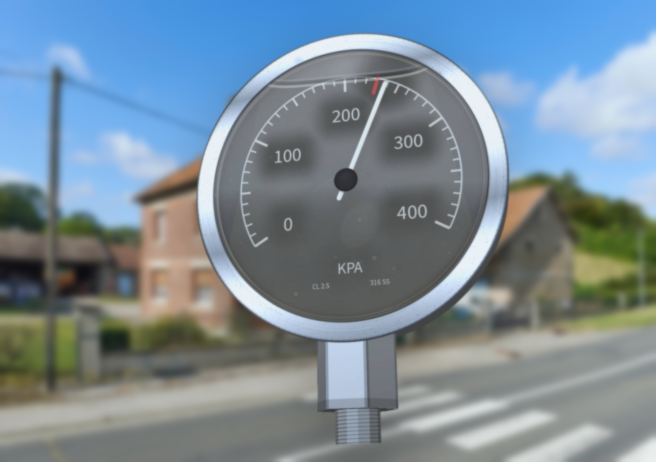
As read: {"value": 240, "unit": "kPa"}
